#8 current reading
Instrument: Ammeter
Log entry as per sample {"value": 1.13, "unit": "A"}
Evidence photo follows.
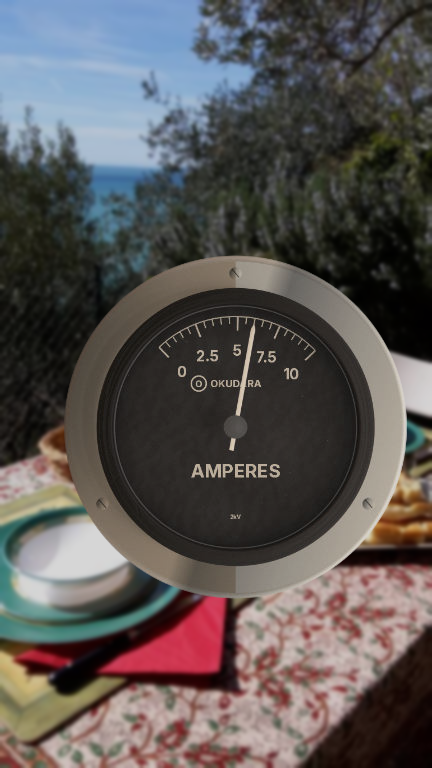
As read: {"value": 6, "unit": "A"}
